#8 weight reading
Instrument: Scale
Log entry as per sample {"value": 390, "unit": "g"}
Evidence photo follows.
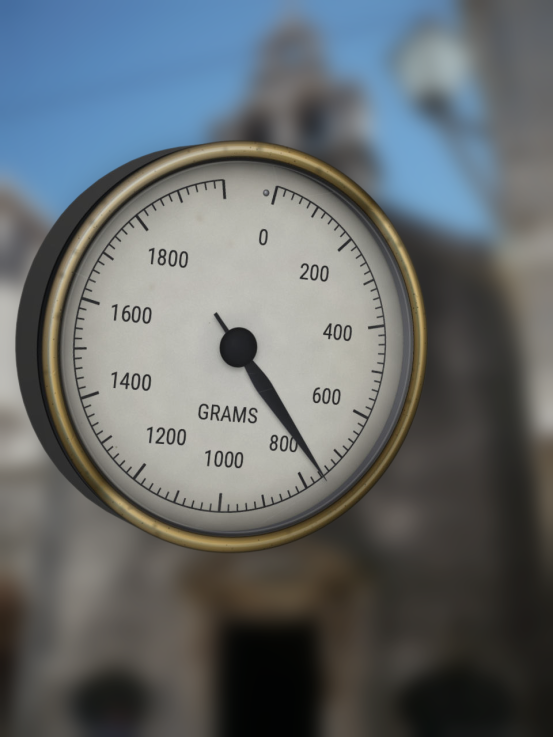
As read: {"value": 760, "unit": "g"}
